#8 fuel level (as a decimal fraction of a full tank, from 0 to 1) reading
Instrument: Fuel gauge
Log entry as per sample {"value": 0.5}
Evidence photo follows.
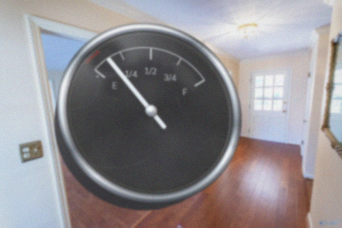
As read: {"value": 0.125}
